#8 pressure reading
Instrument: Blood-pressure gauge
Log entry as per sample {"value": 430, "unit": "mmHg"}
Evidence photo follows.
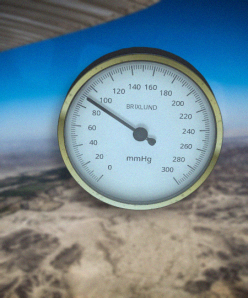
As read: {"value": 90, "unit": "mmHg"}
